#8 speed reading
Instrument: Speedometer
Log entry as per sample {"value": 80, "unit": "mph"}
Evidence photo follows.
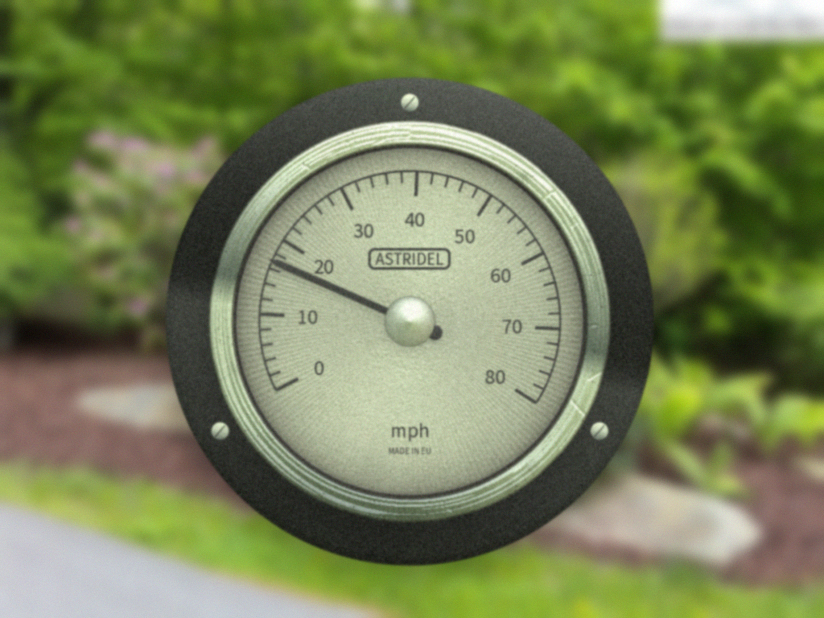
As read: {"value": 17, "unit": "mph"}
